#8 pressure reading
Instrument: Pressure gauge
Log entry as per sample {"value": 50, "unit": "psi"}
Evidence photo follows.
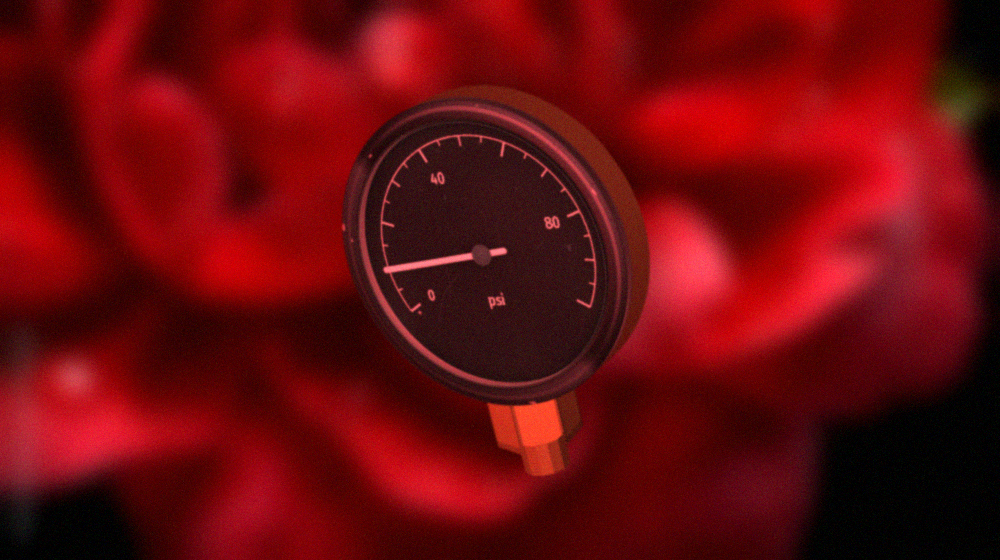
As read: {"value": 10, "unit": "psi"}
